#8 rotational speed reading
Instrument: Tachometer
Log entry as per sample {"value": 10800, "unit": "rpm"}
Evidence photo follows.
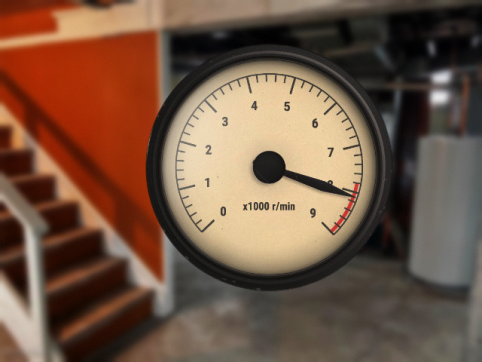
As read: {"value": 8100, "unit": "rpm"}
